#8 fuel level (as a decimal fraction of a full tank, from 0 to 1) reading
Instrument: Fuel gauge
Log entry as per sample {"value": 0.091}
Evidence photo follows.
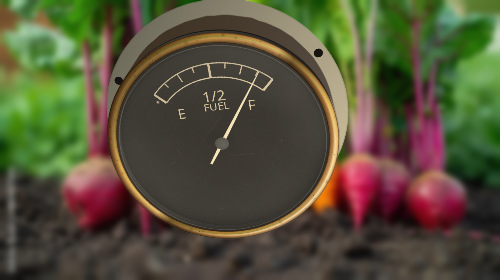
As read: {"value": 0.875}
